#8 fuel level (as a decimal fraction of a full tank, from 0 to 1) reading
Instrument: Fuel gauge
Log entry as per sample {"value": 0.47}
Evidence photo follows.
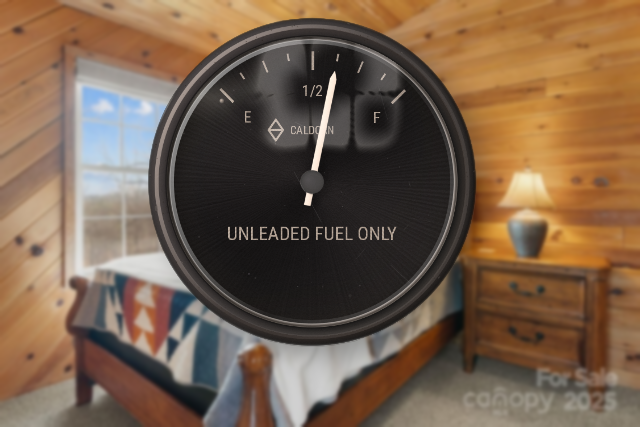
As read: {"value": 0.625}
